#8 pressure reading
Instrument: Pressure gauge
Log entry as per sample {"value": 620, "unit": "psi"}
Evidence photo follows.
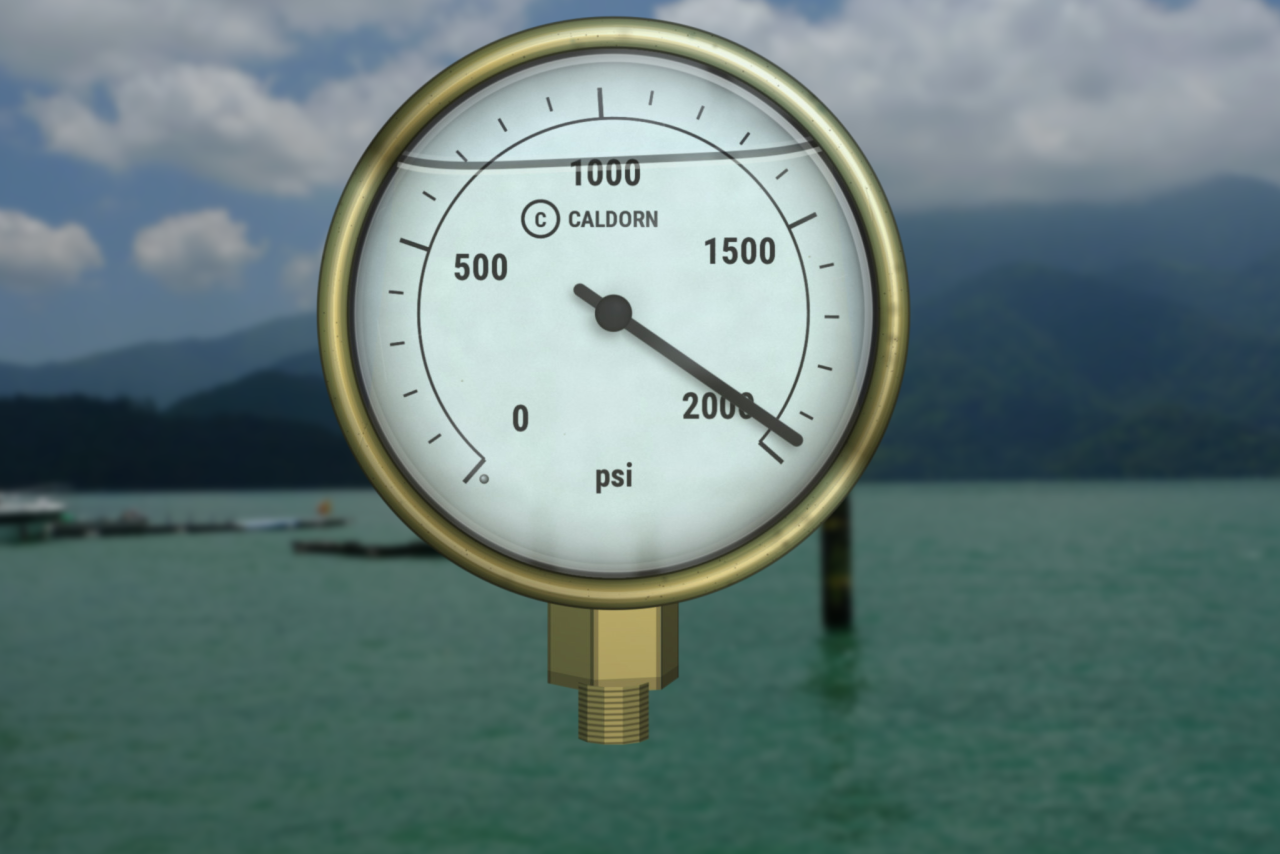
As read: {"value": 1950, "unit": "psi"}
